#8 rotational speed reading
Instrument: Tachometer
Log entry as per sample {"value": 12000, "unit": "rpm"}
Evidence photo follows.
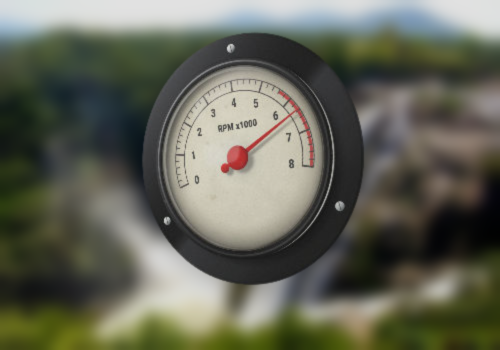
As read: {"value": 6400, "unit": "rpm"}
